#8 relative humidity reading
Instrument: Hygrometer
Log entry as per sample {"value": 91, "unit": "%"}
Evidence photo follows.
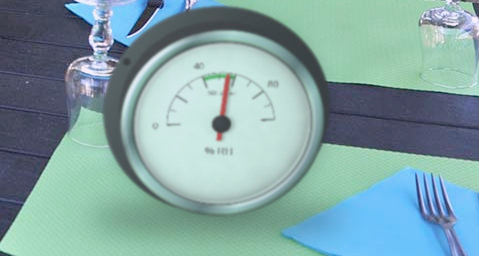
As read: {"value": 55, "unit": "%"}
